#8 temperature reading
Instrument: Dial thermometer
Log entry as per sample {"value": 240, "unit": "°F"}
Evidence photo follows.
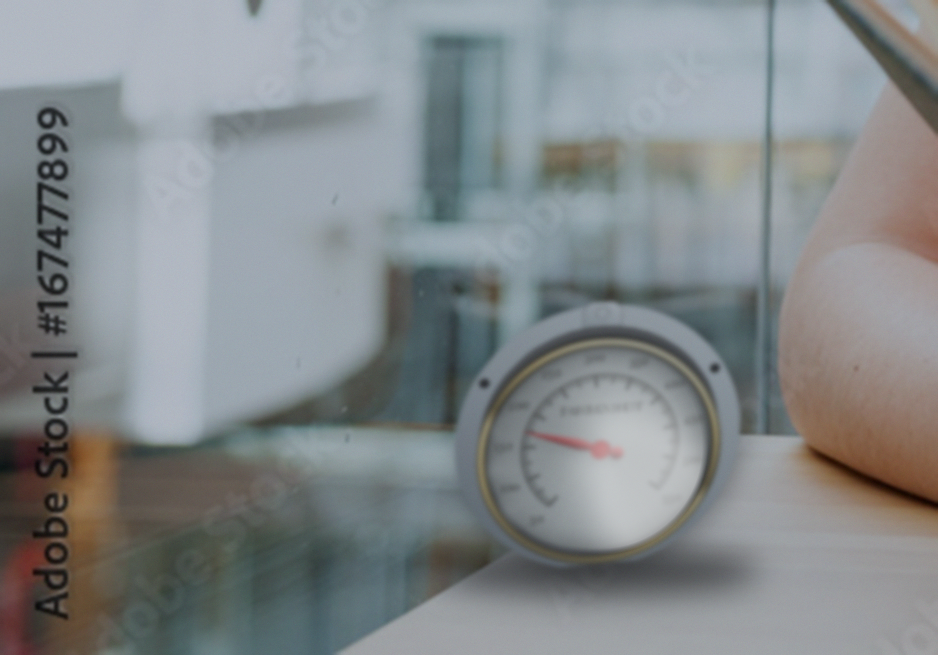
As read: {"value": 175, "unit": "°F"}
